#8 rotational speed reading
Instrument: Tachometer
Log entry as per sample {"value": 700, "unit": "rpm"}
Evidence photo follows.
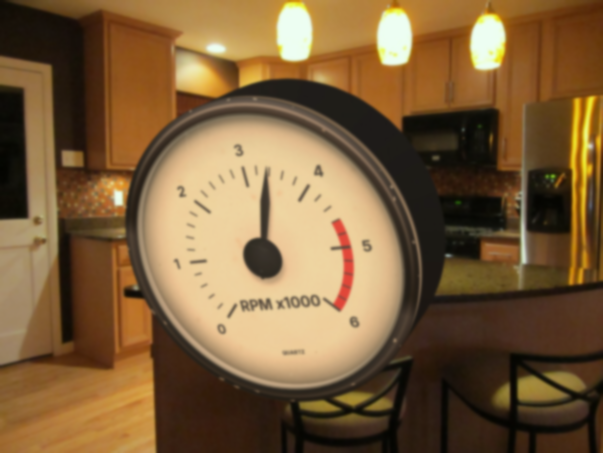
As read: {"value": 3400, "unit": "rpm"}
